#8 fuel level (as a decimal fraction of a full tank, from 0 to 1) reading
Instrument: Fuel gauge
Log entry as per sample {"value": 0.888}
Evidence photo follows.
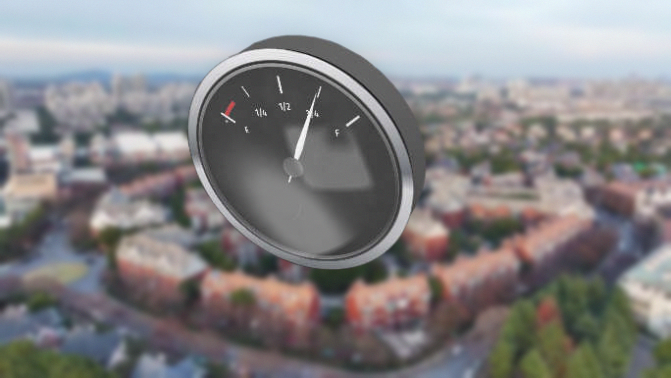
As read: {"value": 0.75}
